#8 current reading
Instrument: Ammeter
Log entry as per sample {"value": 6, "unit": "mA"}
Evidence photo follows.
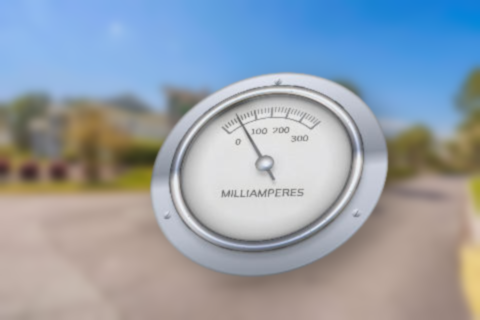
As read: {"value": 50, "unit": "mA"}
